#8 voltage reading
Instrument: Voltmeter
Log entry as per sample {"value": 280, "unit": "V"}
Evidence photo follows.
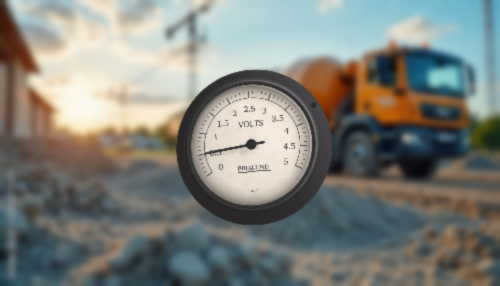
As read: {"value": 0.5, "unit": "V"}
